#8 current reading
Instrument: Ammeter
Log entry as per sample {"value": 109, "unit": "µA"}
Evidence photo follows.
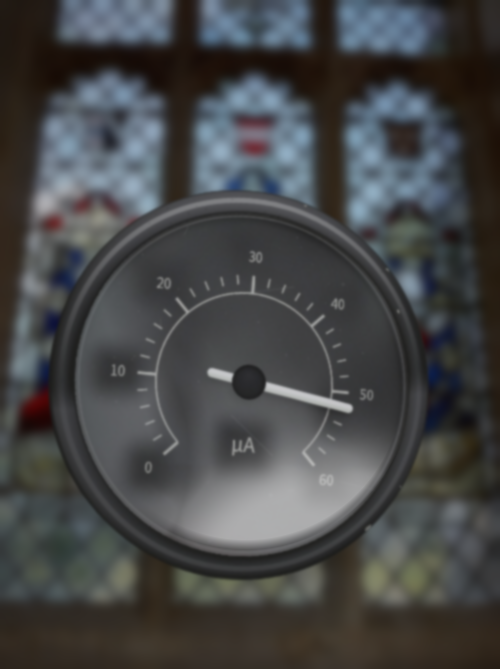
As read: {"value": 52, "unit": "µA"}
